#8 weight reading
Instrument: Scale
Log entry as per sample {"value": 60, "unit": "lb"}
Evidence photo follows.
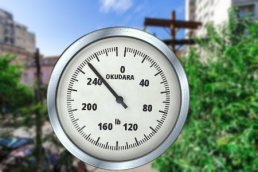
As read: {"value": 250, "unit": "lb"}
